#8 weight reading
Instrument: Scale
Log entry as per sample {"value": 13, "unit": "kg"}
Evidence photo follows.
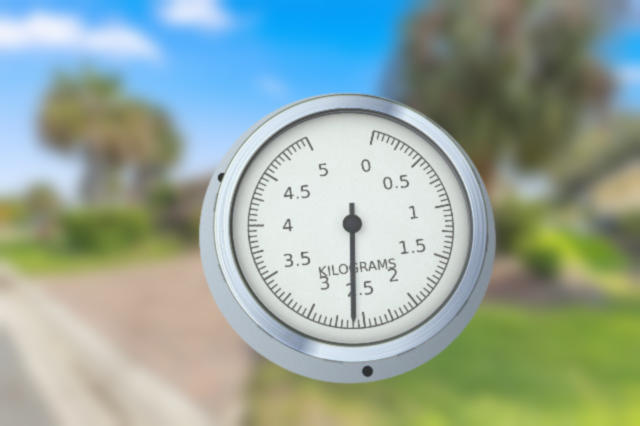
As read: {"value": 2.6, "unit": "kg"}
